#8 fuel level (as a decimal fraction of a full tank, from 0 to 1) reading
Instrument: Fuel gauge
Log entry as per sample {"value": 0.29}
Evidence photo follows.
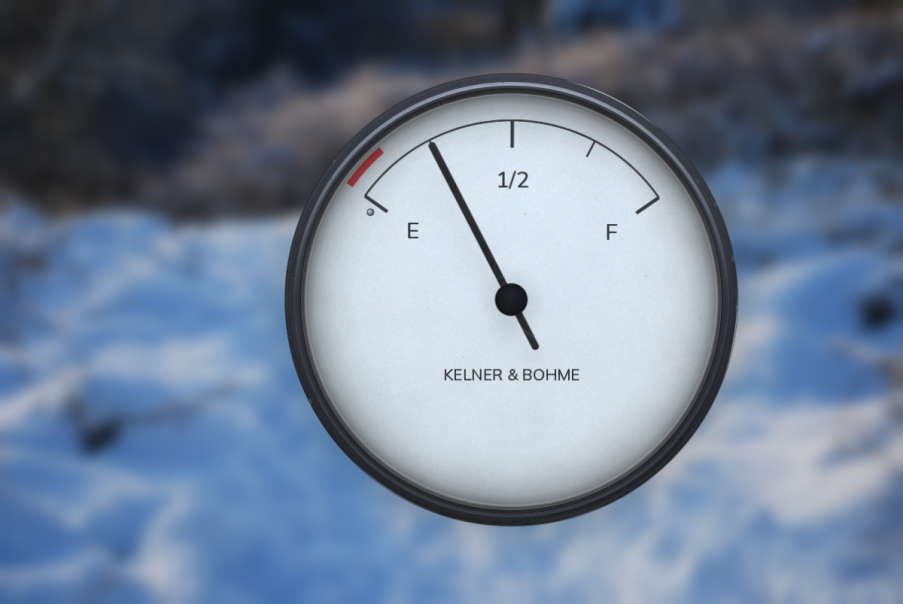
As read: {"value": 0.25}
